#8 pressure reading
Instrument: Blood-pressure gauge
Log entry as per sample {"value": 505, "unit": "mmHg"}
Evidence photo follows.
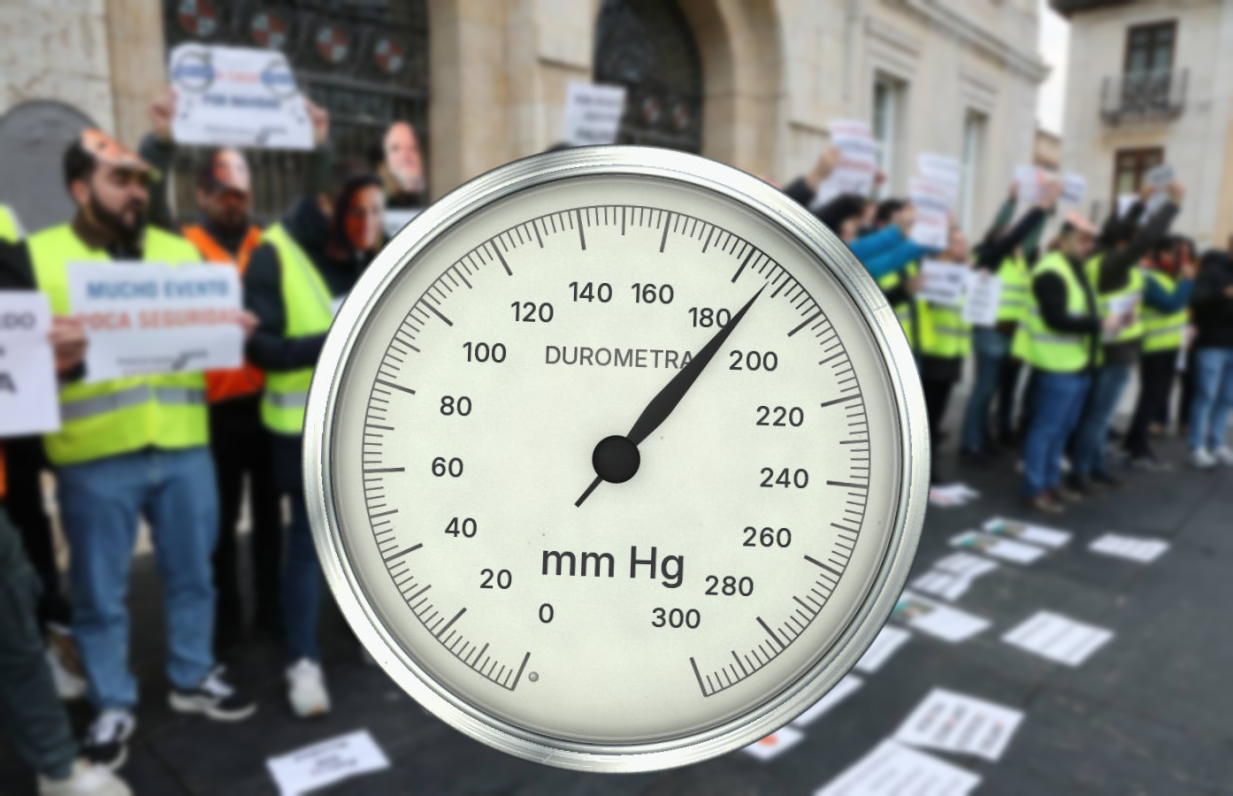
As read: {"value": 187, "unit": "mmHg"}
